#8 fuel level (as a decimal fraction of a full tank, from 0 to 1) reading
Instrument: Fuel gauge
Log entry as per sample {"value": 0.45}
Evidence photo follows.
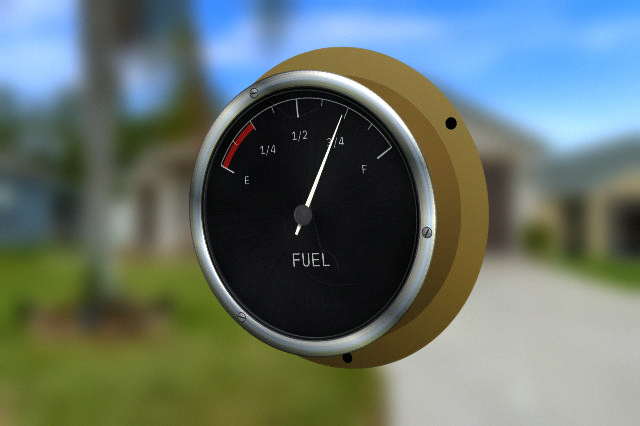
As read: {"value": 0.75}
